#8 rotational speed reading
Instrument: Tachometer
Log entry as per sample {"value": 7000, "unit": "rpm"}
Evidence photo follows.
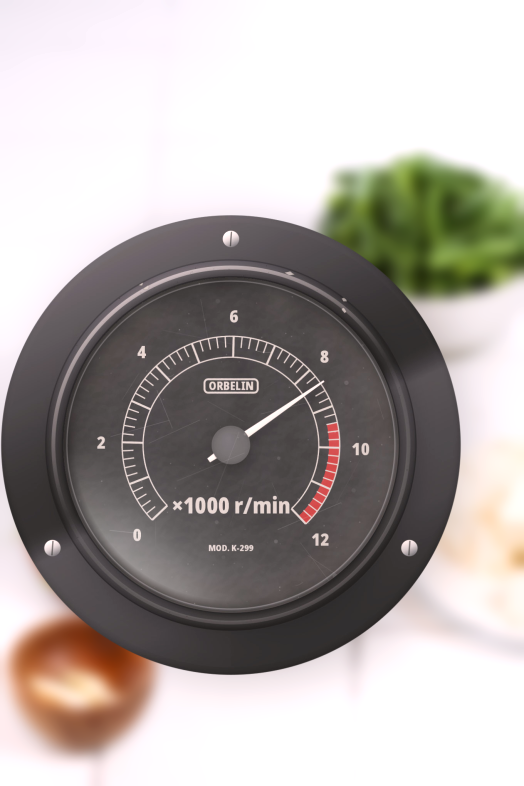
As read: {"value": 8400, "unit": "rpm"}
